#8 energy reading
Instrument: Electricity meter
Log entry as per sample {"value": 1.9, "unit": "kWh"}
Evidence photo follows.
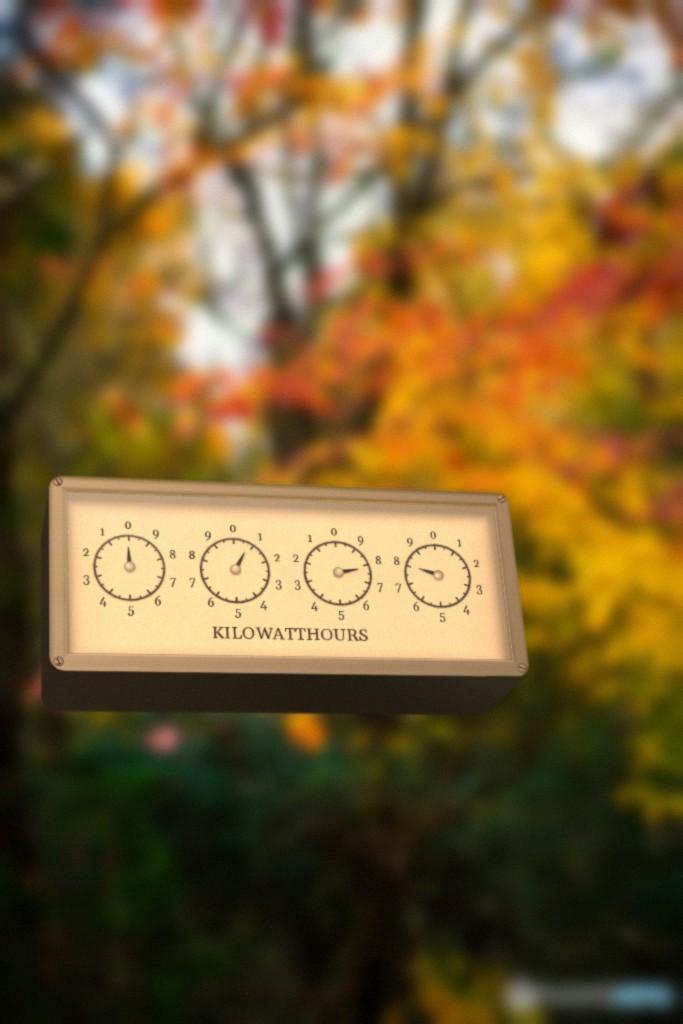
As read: {"value": 78, "unit": "kWh"}
